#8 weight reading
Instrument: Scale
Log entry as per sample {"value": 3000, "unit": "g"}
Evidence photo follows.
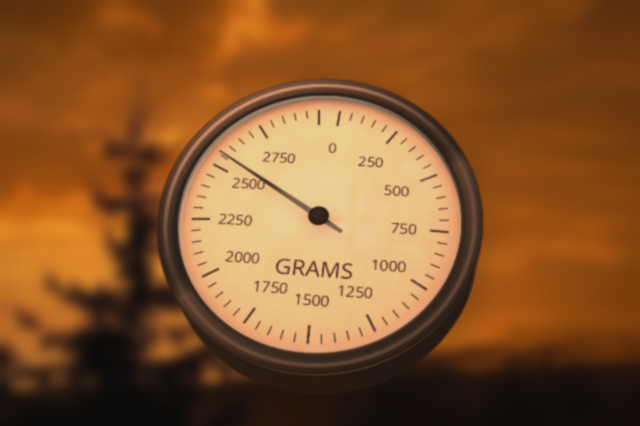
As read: {"value": 2550, "unit": "g"}
